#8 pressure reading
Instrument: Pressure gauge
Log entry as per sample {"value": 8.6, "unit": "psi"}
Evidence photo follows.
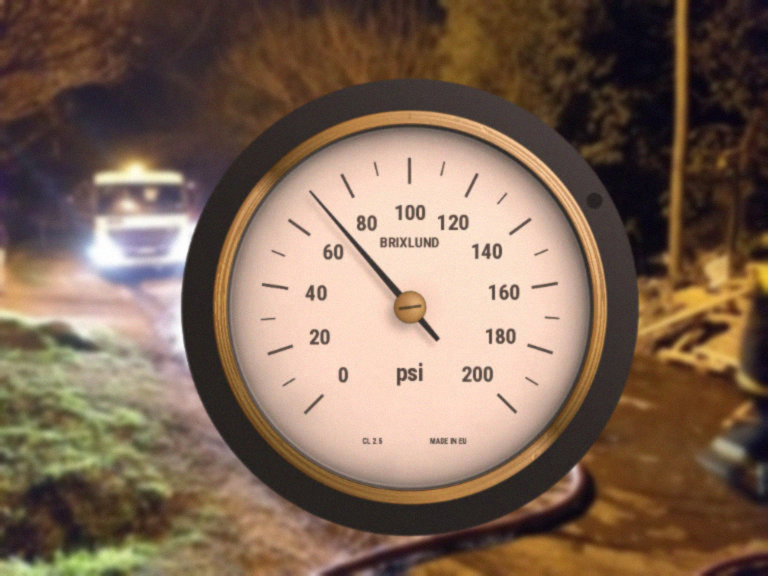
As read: {"value": 70, "unit": "psi"}
